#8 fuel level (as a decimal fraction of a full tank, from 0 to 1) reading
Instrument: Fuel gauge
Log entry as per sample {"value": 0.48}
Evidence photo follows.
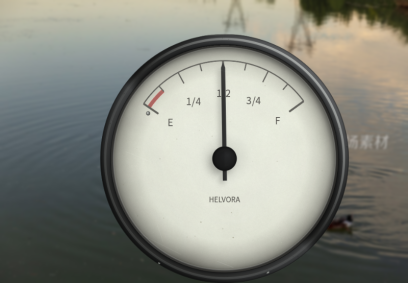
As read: {"value": 0.5}
